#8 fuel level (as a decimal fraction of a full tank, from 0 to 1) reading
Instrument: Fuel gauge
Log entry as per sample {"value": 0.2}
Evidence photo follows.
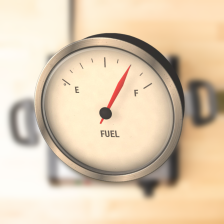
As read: {"value": 0.75}
